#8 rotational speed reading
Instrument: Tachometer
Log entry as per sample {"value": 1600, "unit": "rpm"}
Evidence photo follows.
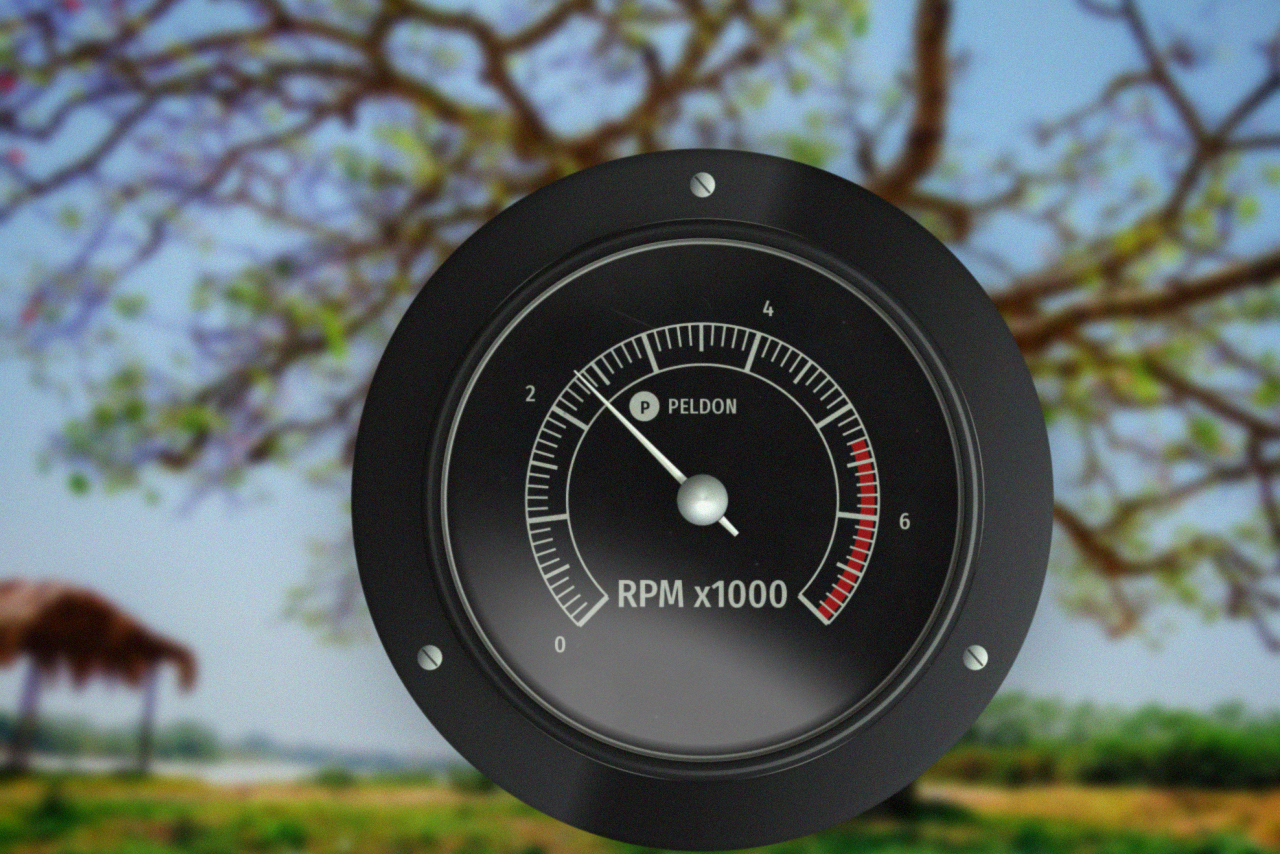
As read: {"value": 2350, "unit": "rpm"}
